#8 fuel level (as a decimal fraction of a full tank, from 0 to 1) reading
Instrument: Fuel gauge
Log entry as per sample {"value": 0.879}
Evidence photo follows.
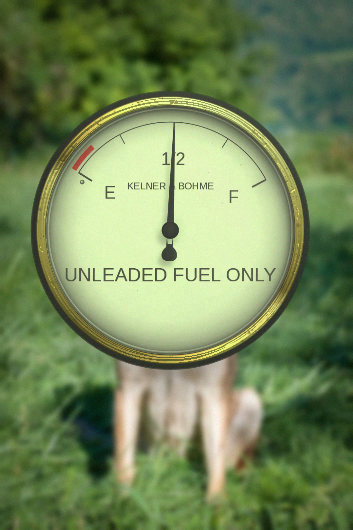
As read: {"value": 0.5}
